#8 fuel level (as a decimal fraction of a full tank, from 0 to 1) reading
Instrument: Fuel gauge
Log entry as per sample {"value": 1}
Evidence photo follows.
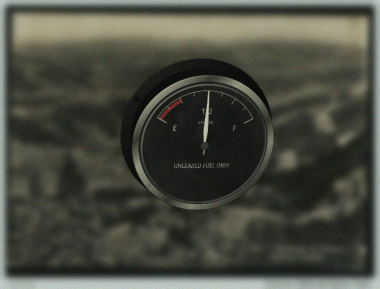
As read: {"value": 0.5}
